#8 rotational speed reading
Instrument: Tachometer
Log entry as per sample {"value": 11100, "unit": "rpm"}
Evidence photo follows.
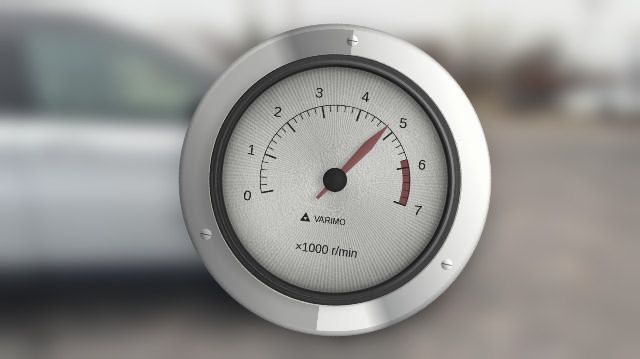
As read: {"value": 4800, "unit": "rpm"}
